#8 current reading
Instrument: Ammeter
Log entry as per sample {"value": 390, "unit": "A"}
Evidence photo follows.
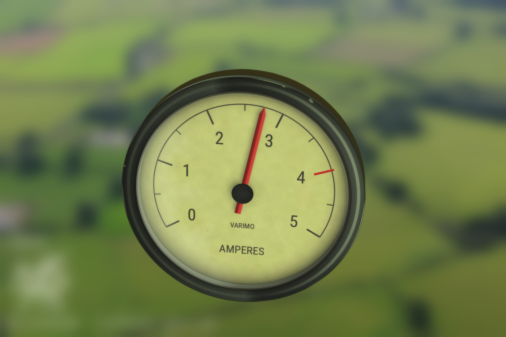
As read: {"value": 2.75, "unit": "A"}
